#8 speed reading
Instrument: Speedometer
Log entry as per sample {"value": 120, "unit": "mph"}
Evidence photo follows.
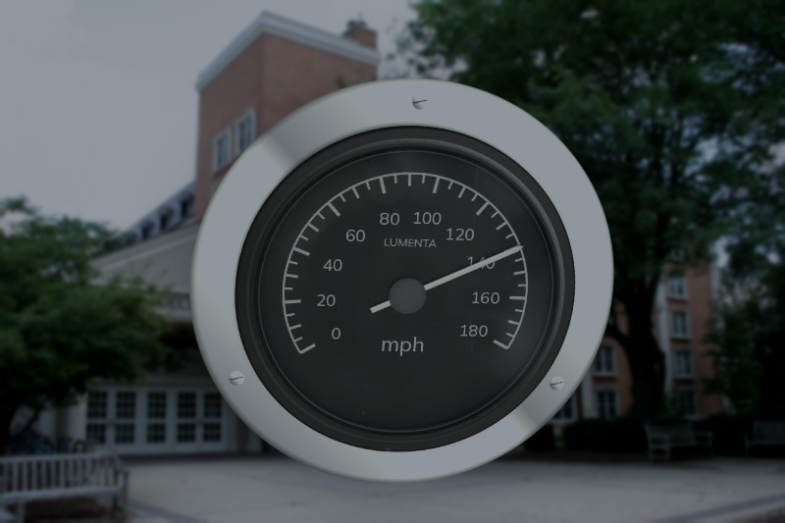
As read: {"value": 140, "unit": "mph"}
